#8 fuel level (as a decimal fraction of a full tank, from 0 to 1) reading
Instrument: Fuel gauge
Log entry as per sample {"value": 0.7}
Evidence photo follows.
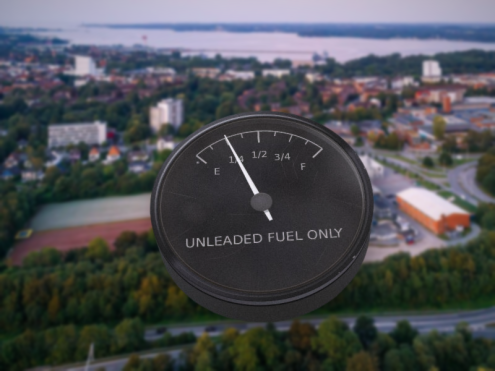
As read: {"value": 0.25}
